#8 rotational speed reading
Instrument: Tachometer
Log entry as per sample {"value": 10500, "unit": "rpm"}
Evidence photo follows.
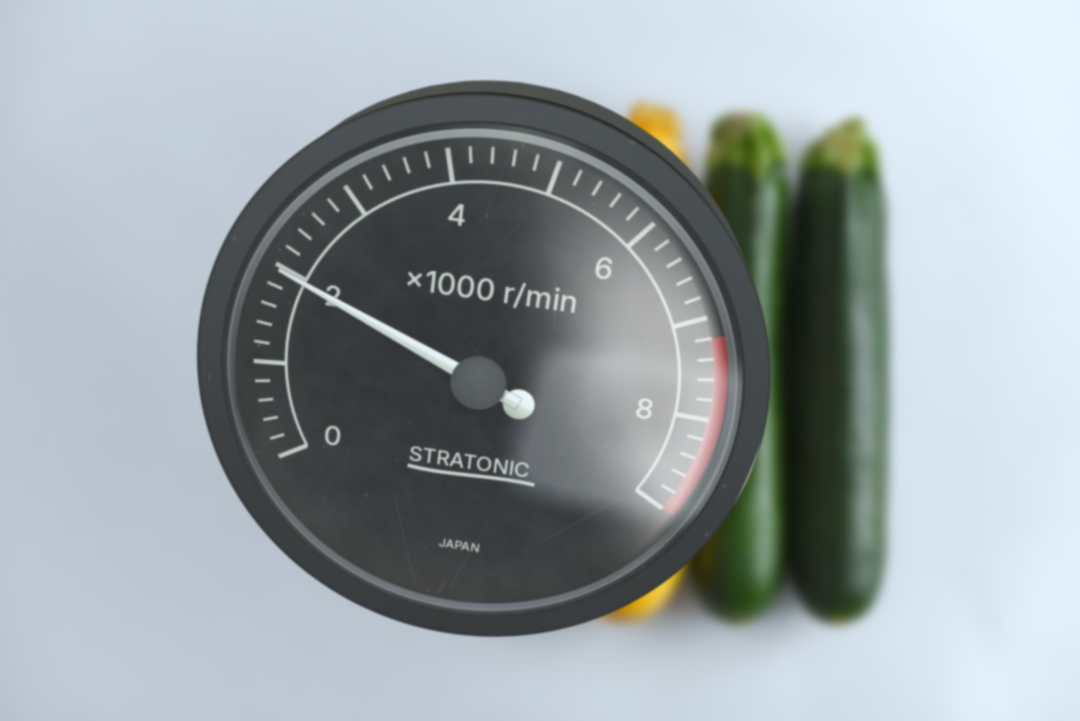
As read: {"value": 2000, "unit": "rpm"}
